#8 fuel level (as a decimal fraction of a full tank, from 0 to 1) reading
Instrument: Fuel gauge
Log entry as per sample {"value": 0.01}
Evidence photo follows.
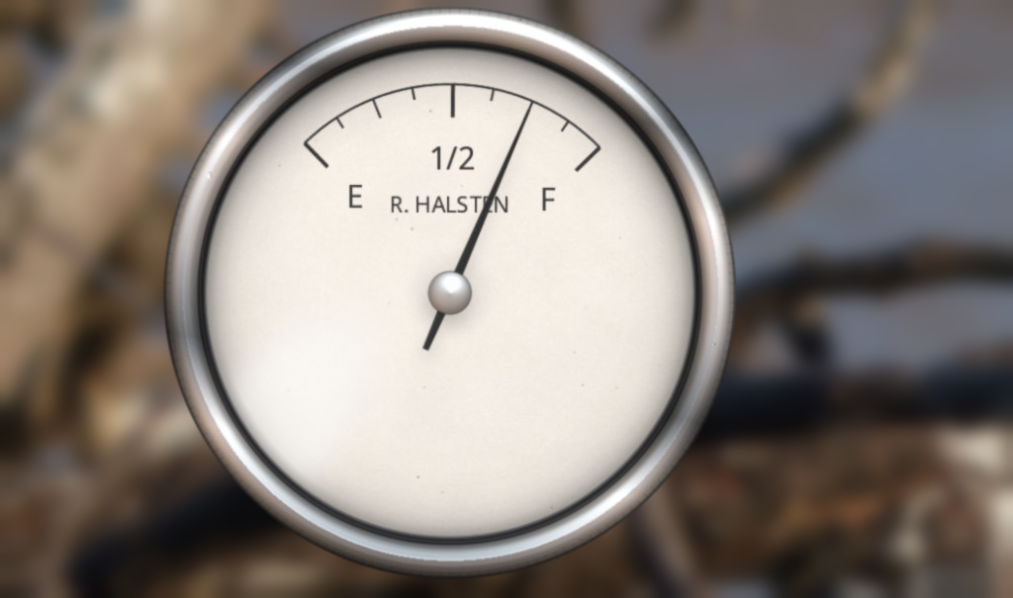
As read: {"value": 0.75}
